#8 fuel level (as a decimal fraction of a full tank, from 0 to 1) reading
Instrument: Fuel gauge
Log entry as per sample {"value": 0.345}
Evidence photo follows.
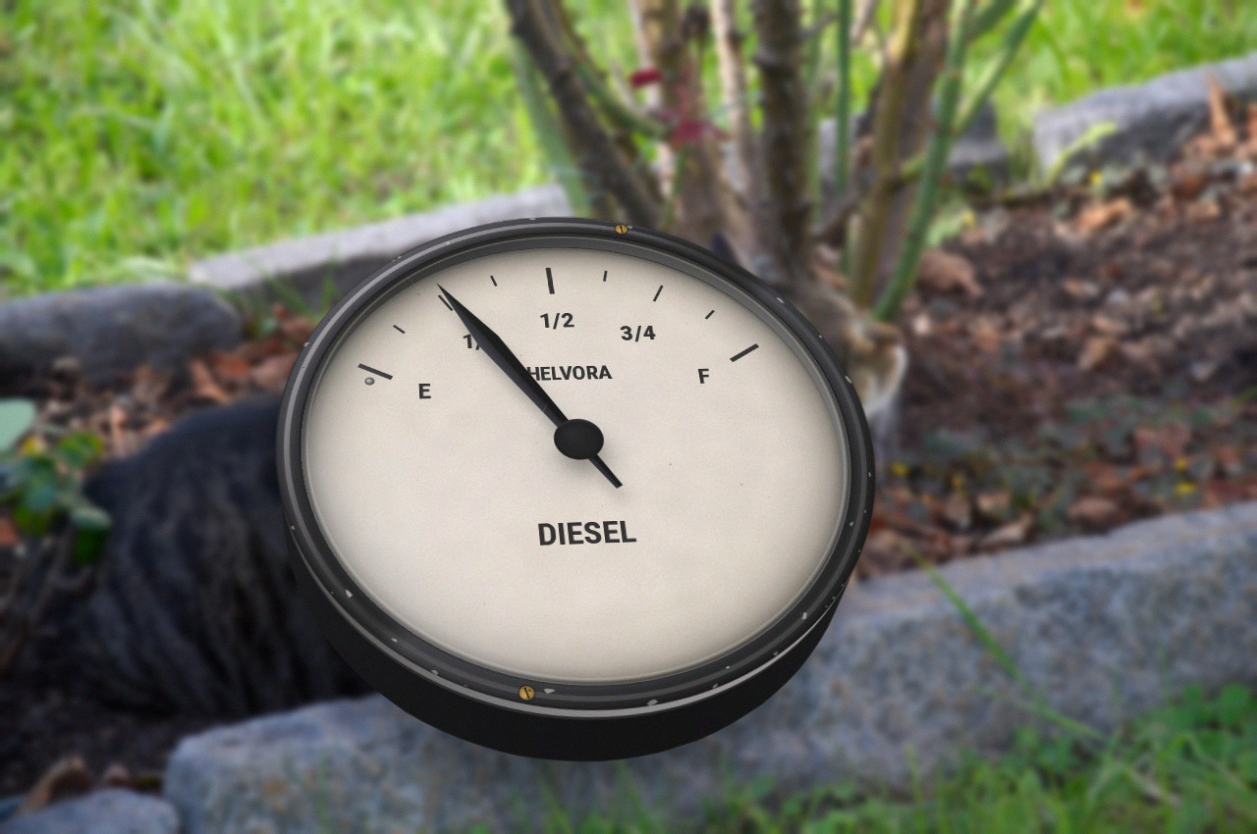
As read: {"value": 0.25}
